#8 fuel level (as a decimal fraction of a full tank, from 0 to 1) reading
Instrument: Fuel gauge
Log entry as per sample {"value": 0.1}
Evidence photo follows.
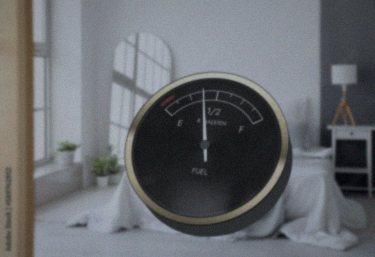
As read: {"value": 0.375}
